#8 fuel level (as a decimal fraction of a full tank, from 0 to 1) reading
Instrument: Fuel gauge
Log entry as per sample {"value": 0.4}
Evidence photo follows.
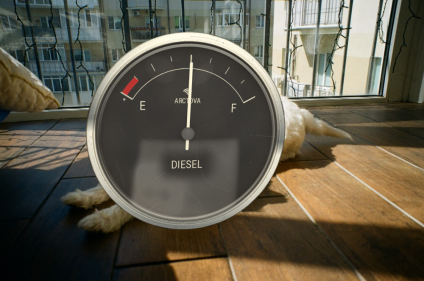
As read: {"value": 0.5}
